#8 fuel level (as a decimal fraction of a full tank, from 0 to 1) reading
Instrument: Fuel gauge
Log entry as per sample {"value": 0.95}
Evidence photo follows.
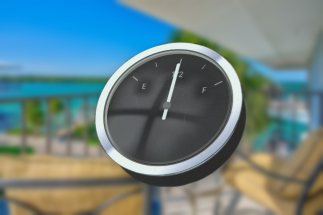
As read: {"value": 0.5}
